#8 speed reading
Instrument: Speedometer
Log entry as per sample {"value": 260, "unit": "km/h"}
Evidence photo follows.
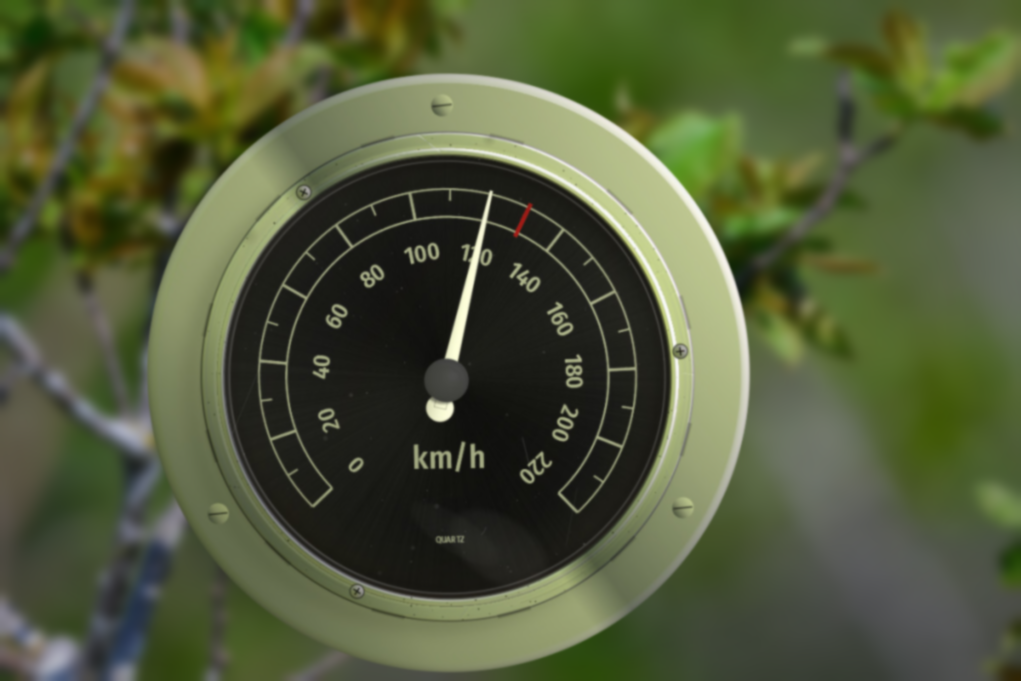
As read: {"value": 120, "unit": "km/h"}
